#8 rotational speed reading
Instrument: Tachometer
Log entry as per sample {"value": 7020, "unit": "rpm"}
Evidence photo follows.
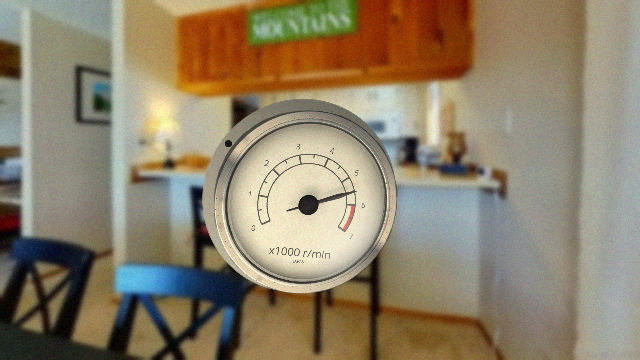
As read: {"value": 5500, "unit": "rpm"}
